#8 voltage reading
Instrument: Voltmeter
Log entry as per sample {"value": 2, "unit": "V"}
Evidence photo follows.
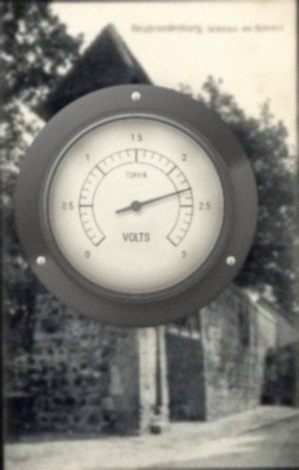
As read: {"value": 2.3, "unit": "V"}
